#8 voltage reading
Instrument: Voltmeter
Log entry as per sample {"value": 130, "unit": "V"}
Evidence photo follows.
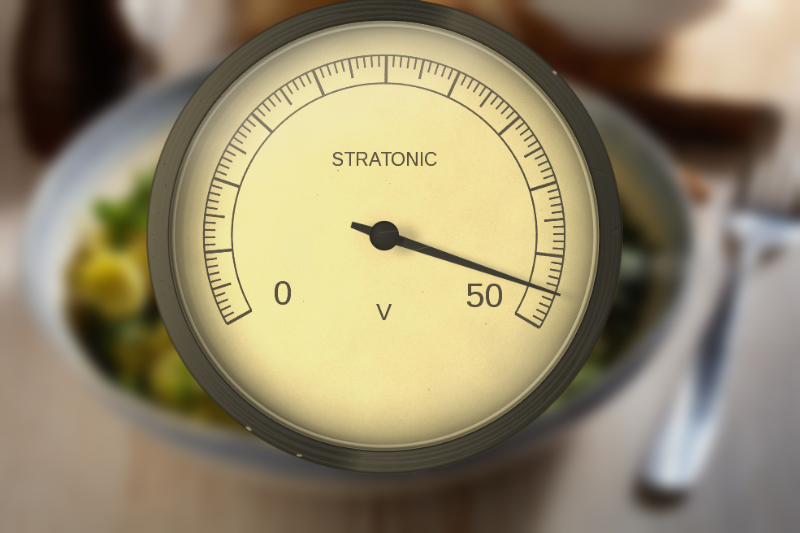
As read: {"value": 47.5, "unit": "V"}
